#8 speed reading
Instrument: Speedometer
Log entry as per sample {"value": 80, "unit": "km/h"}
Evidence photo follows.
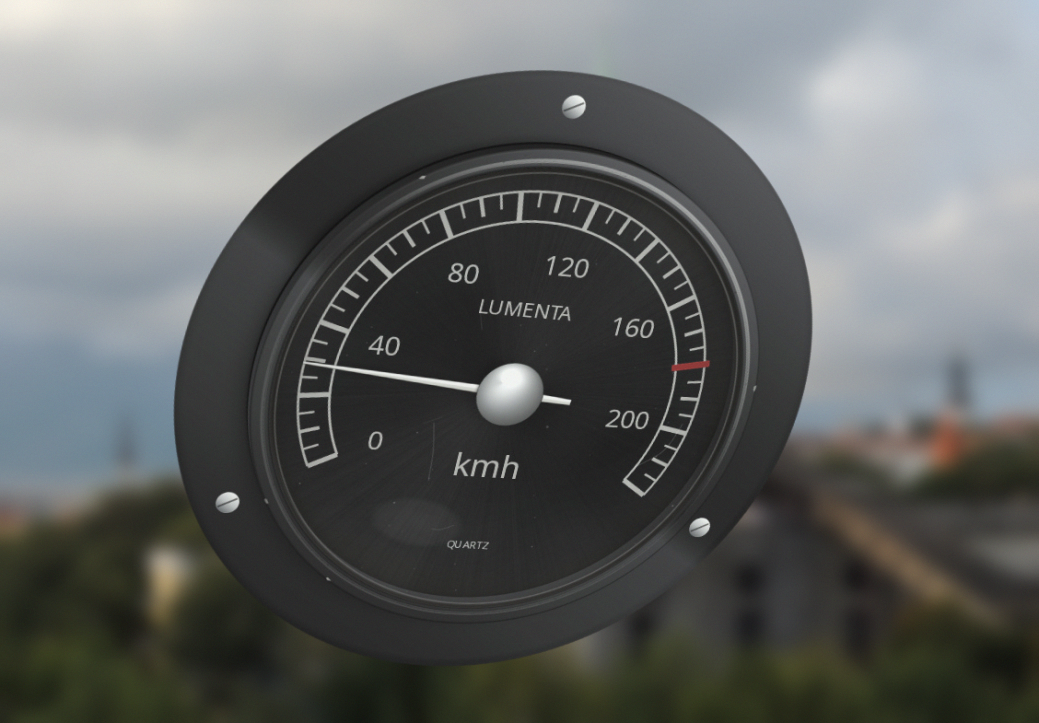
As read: {"value": 30, "unit": "km/h"}
